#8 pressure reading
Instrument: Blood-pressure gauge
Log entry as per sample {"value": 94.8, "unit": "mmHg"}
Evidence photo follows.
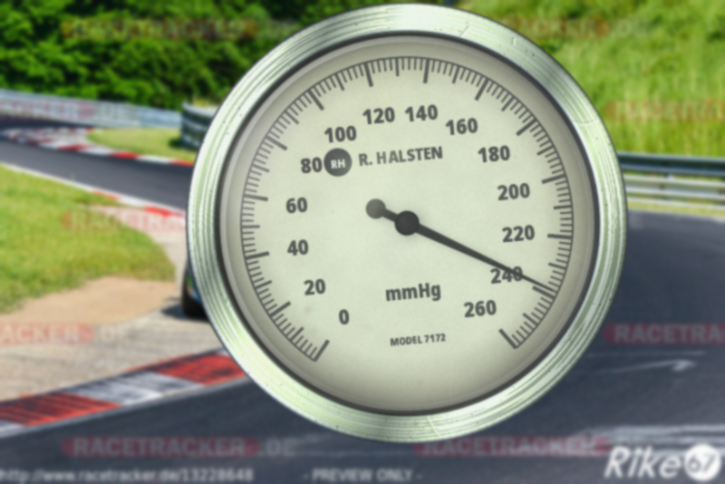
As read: {"value": 238, "unit": "mmHg"}
